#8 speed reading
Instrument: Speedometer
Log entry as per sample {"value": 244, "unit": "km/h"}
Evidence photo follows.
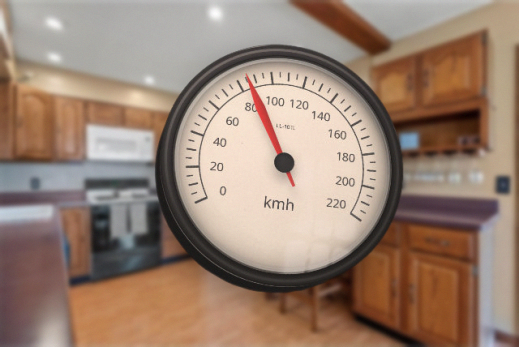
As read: {"value": 85, "unit": "km/h"}
